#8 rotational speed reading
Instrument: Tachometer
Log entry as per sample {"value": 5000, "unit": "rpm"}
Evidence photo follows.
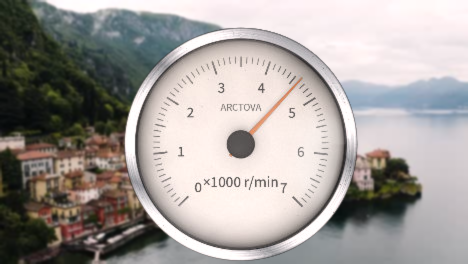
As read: {"value": 4600, "unit": "rpm"}
